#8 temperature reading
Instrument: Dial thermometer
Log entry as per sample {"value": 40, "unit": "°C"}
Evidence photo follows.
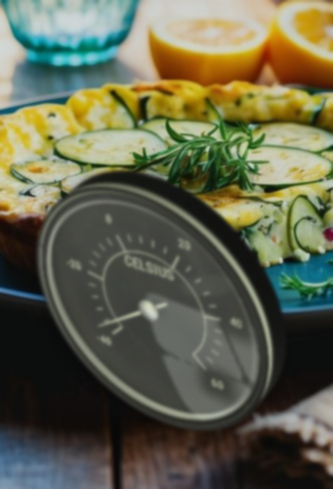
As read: {"value": -36, "unit": "°C"}
